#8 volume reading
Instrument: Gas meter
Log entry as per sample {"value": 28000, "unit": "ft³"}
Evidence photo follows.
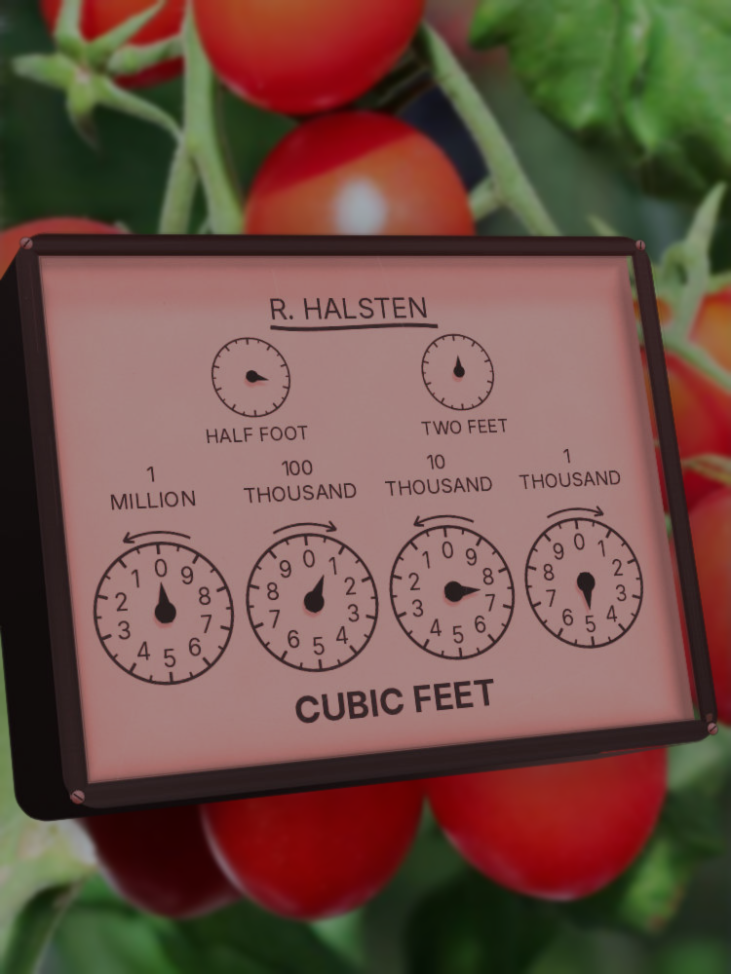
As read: {"value": 7500, "unit": "ft³"}
